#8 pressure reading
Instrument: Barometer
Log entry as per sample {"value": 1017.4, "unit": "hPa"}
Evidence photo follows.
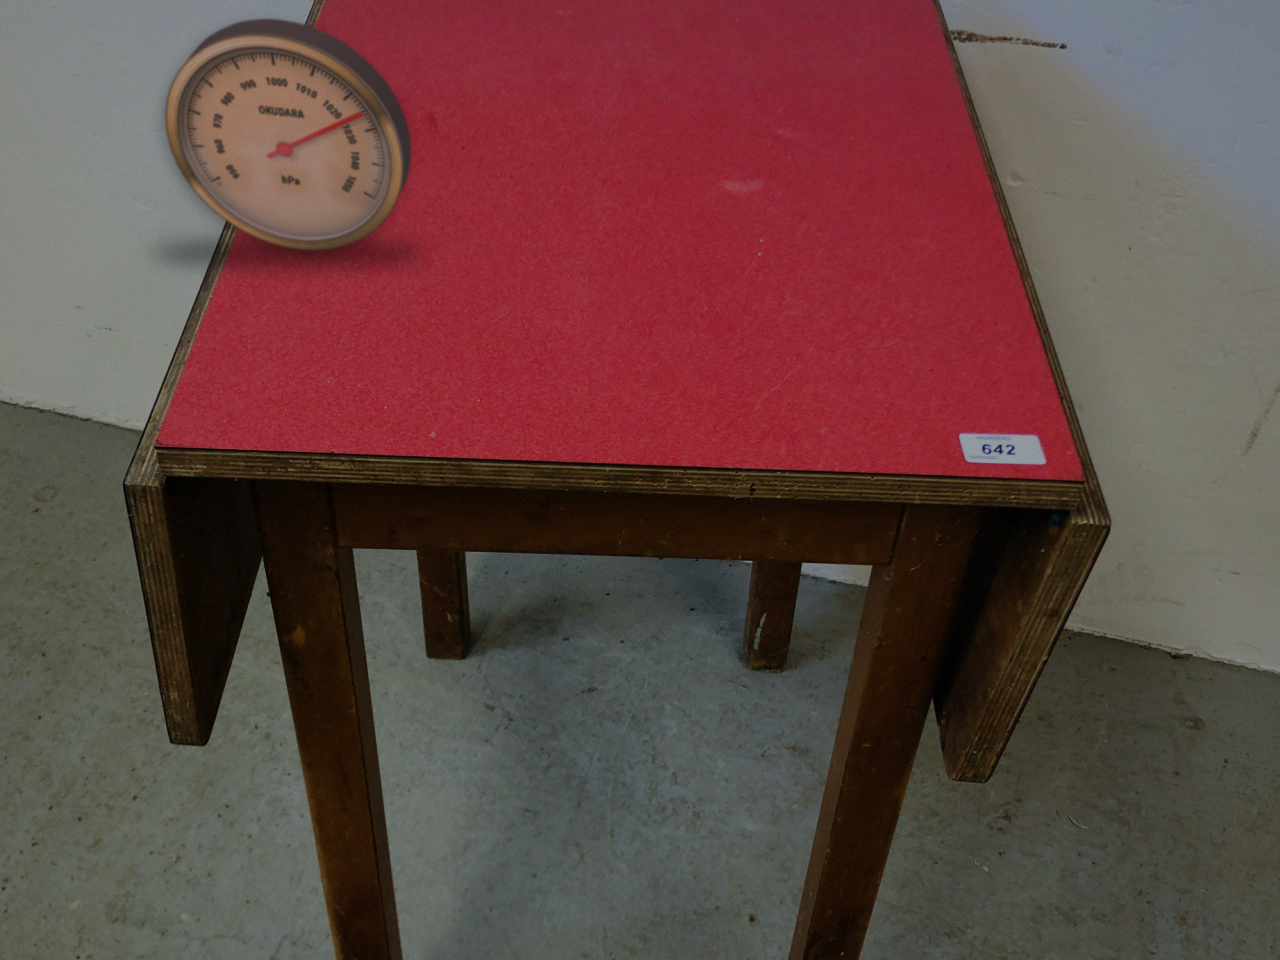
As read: {"value": 1025, "unit": "hPa"}
